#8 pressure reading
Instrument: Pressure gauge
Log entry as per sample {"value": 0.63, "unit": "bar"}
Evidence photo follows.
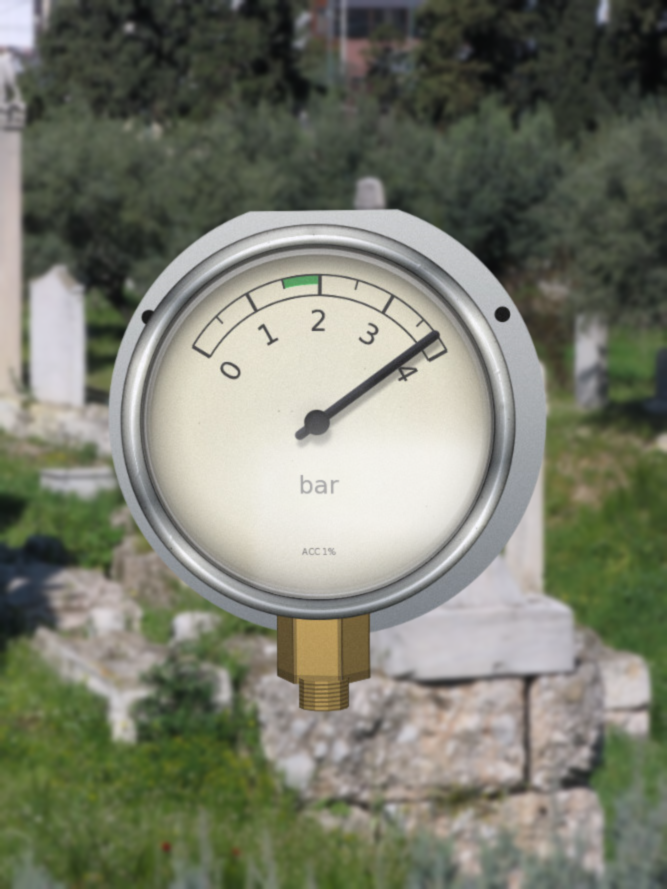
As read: {"value": 3.75, "unit": "bar"}
